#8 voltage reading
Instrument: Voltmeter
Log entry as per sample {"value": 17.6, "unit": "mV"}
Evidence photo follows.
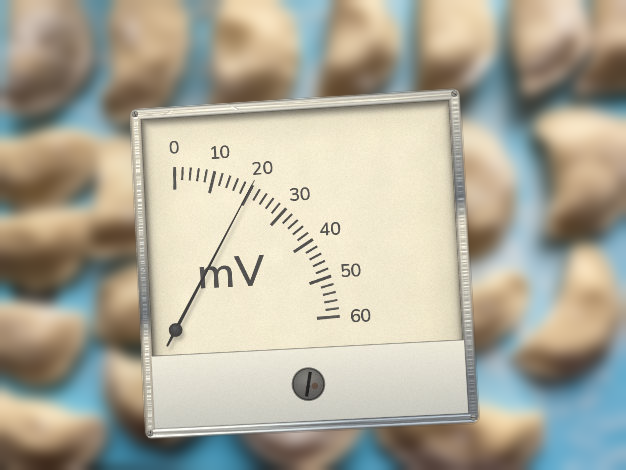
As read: {"value": 20, "unit": "mV"}
